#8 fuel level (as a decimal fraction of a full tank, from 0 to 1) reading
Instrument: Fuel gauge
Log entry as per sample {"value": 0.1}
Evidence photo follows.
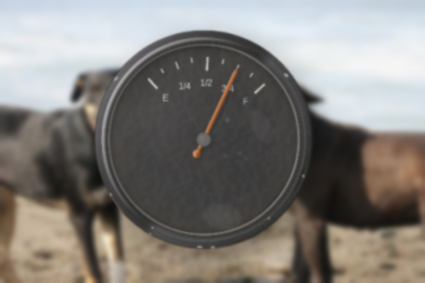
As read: {"value": 0.75}
